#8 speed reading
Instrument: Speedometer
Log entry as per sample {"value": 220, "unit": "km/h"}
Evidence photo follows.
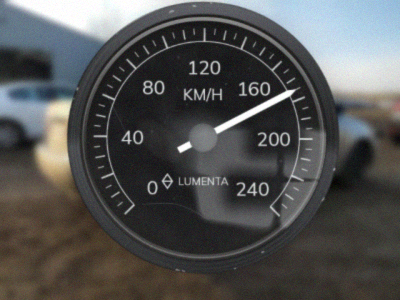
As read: {"value": 175, "unit": "km/h"}
